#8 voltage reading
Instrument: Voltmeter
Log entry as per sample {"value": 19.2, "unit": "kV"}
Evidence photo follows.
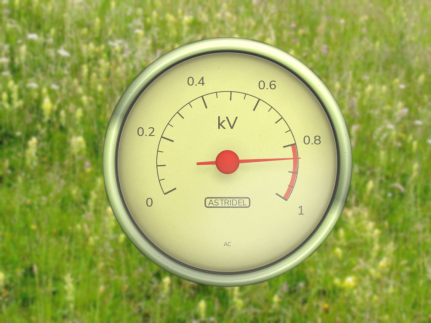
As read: {"value": 0.85, "unit": "kV"}
